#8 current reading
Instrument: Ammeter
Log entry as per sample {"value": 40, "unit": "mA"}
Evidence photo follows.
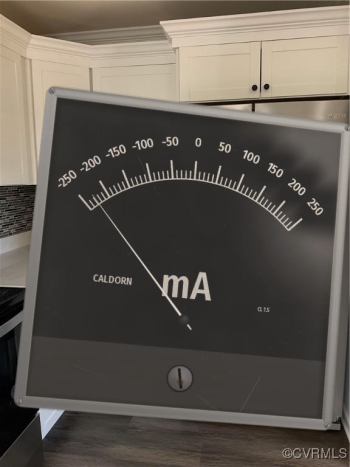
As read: {"value": -230, "unit": "mA"}
